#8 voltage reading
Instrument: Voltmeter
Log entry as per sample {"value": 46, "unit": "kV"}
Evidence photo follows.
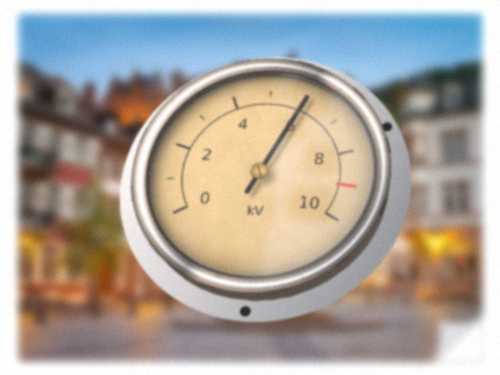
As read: {"value": 6, "unit": "kV"}
